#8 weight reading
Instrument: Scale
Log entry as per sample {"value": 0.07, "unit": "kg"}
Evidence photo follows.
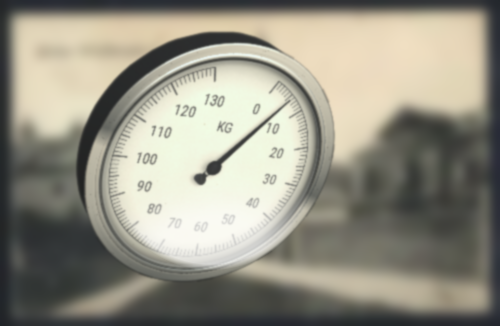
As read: {"value": 5, "unit": "kg"}
